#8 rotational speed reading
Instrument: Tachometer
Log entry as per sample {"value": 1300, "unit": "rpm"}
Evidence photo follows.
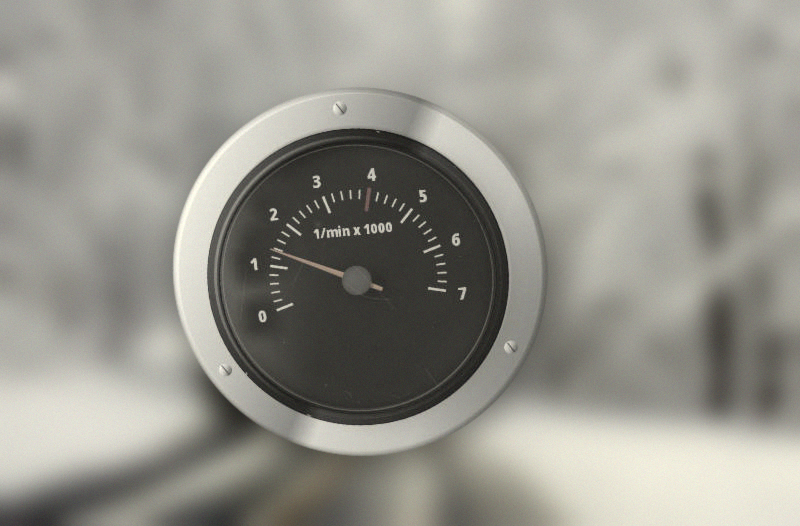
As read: {"value": 1400, "unit": "rpm"}
